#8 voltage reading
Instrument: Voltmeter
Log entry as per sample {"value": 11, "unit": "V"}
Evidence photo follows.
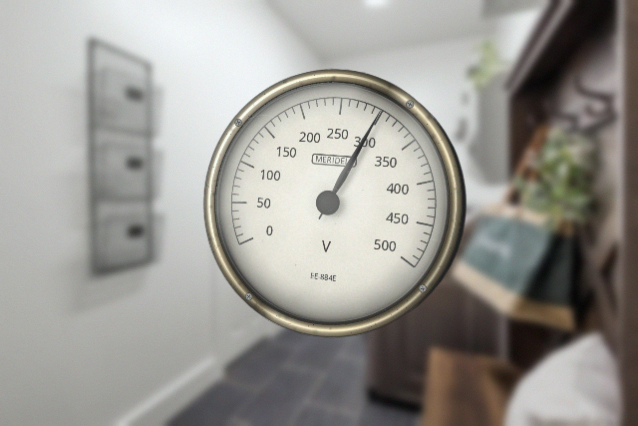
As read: {"value": 300, "unit": "V"}
